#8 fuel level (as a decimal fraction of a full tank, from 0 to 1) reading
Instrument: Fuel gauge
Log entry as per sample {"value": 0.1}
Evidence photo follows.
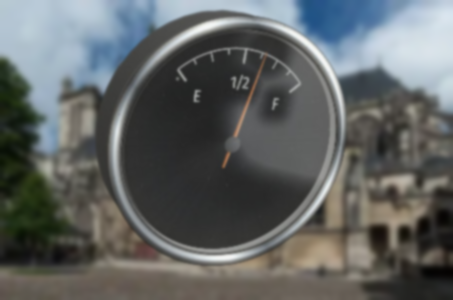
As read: {"value": 0.625}
